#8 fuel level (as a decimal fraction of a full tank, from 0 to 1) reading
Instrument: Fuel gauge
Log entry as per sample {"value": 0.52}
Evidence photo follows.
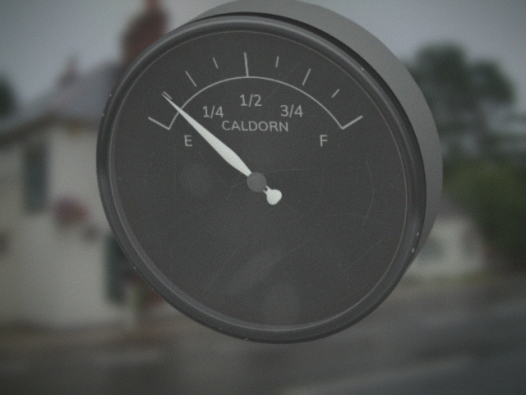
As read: {"value": 0.125}
